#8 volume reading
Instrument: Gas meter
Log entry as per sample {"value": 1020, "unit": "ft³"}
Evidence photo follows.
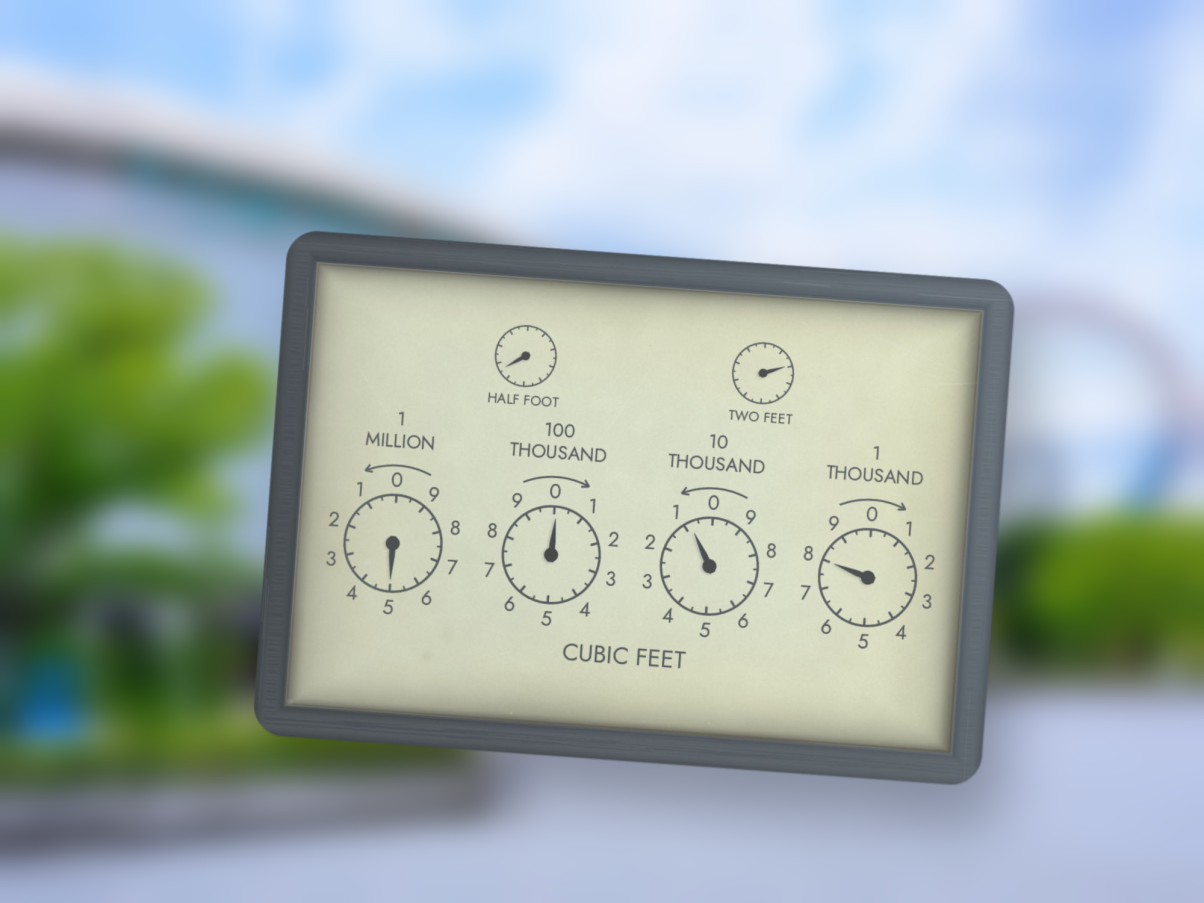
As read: {"value": 500800, "unit": "ft³"}
